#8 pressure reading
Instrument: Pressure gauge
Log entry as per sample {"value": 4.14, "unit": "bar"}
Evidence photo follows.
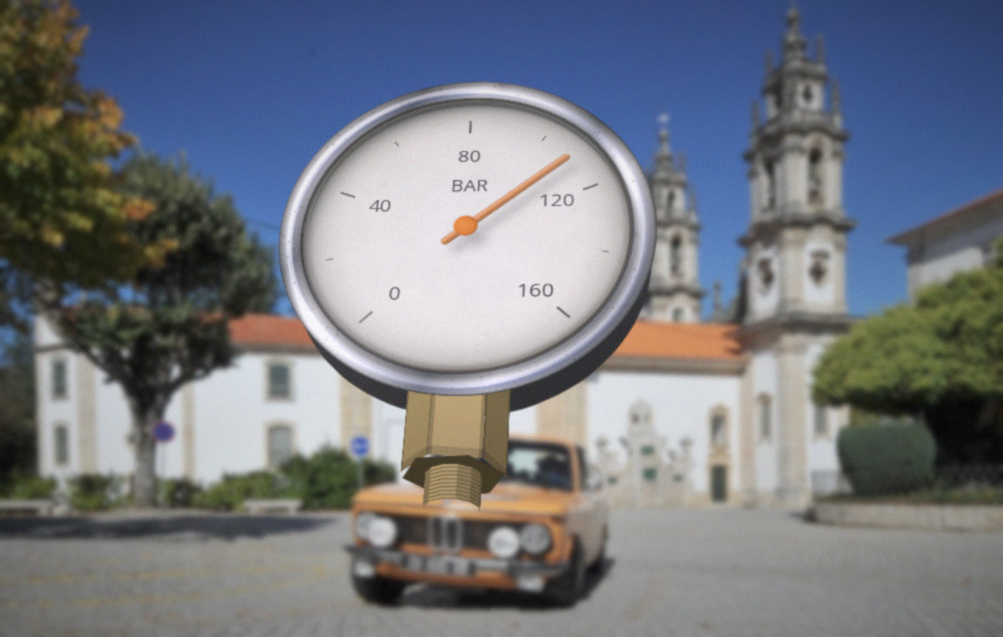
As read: {"value": 110, "unit": "bar"}
